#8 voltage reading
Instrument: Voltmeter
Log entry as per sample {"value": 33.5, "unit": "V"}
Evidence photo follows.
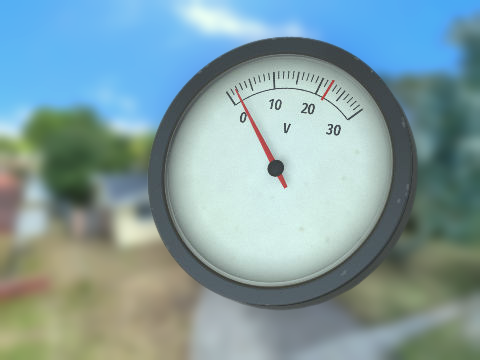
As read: {"value": 2, "unit": "V"}
